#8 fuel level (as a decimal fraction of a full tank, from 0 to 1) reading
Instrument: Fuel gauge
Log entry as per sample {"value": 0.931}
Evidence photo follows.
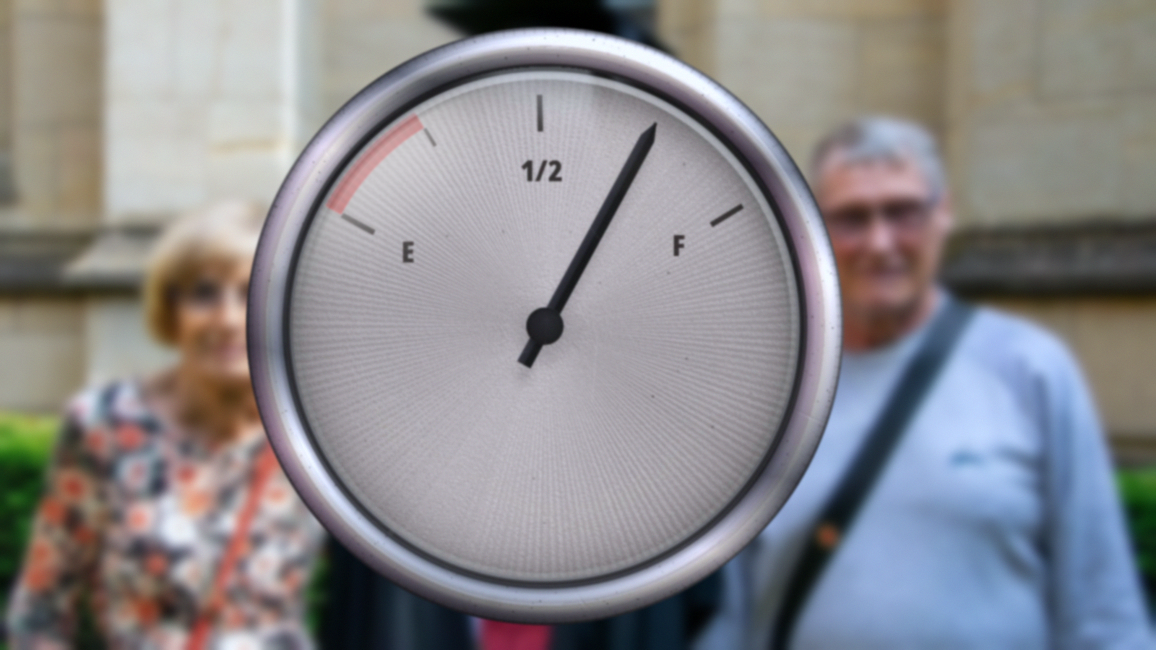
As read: {"value": 0.75}
